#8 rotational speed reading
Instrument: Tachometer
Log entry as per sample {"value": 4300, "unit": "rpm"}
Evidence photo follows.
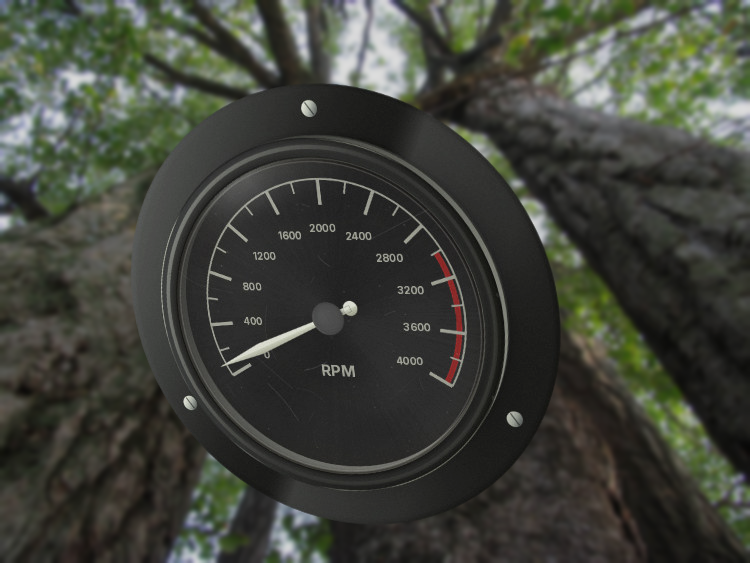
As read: {"value": 100, "unit": "rpm"}
